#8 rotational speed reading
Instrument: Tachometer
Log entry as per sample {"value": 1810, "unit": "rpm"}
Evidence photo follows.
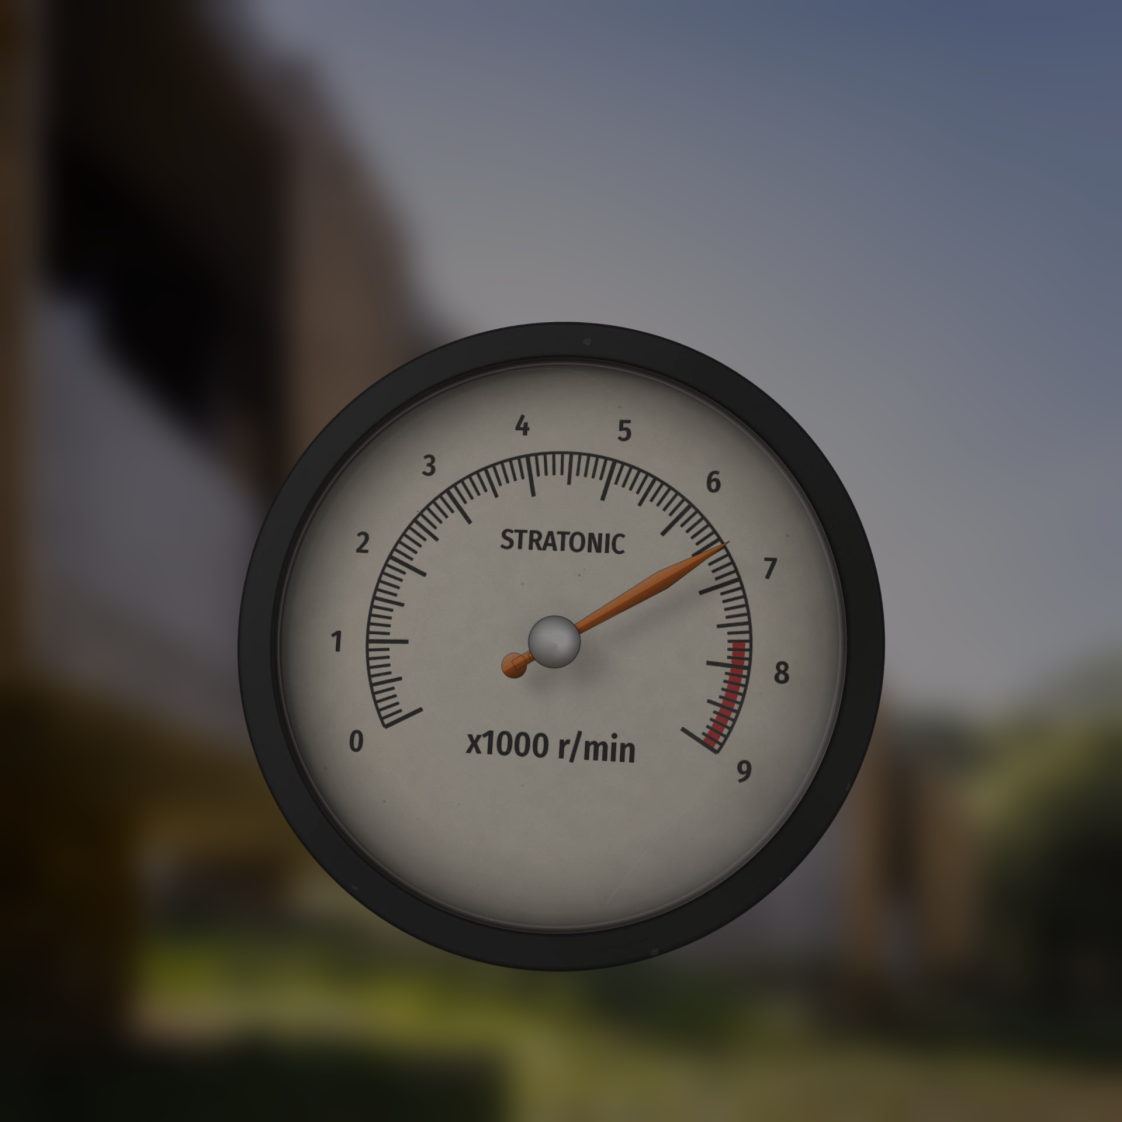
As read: {"value": 6600, "unit": "rpm"}
